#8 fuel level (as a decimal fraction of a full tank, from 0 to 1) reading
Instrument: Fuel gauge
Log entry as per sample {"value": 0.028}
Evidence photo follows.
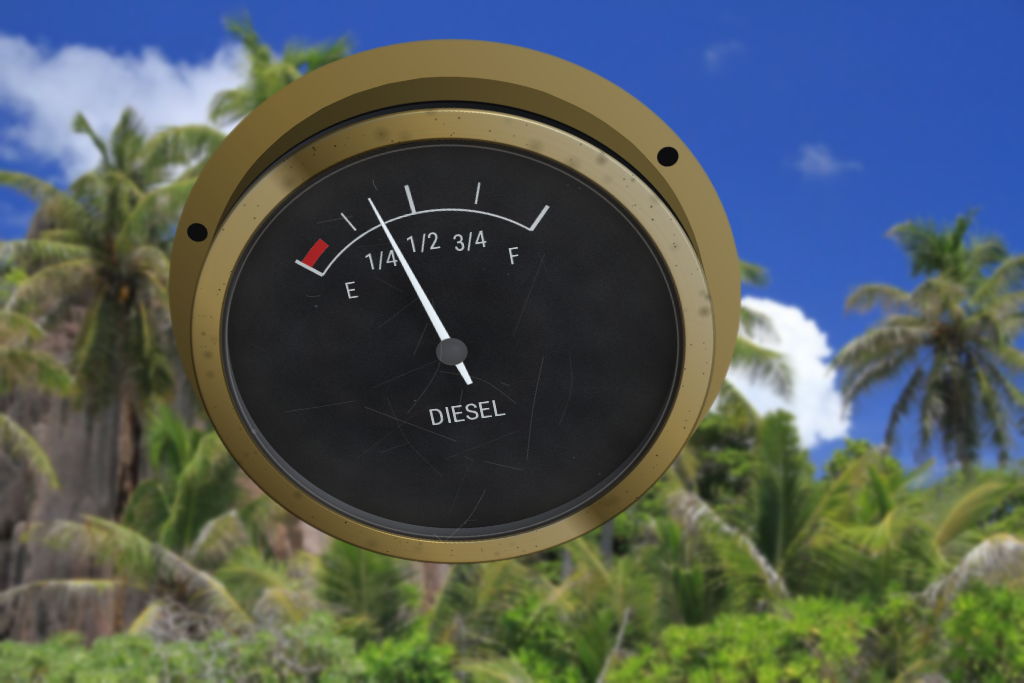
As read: {"value": 0.375}
